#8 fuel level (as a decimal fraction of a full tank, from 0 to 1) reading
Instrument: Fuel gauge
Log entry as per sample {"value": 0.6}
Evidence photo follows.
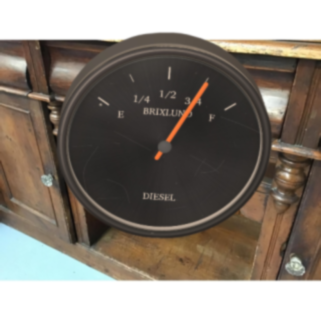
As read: {"value": 0.75}
